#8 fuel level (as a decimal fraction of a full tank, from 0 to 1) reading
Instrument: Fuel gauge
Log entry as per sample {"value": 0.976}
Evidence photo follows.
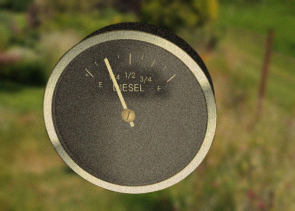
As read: {"value": 0.25}
